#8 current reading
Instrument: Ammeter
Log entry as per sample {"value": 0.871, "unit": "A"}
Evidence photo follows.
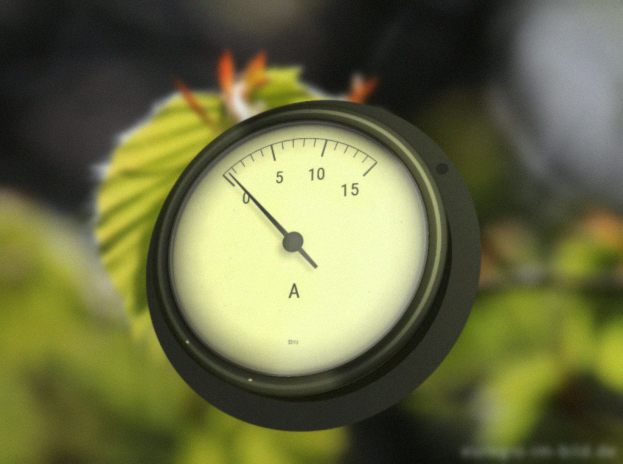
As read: {"value": 0.5, "unit": "A"}
